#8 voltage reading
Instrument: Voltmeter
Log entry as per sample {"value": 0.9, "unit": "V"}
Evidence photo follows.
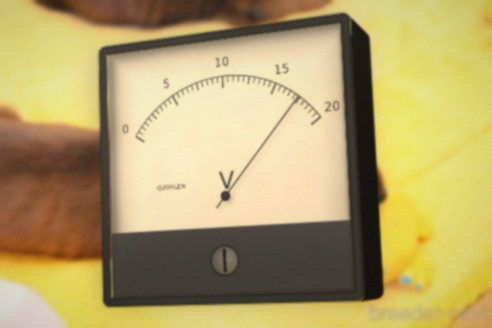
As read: {"value": 17.5, "unit": "V"}
